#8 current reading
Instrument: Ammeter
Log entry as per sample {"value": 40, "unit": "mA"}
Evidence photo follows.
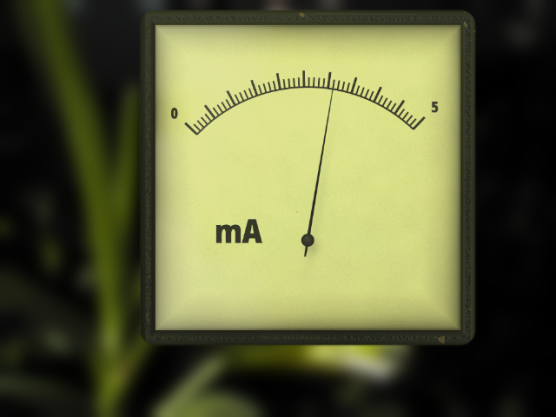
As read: {"value": 3.1, "unit": "mA"}
